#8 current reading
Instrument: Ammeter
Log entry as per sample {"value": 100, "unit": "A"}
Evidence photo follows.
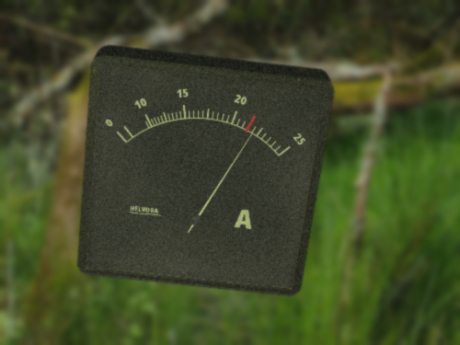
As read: {"value": 22, "unit": "A"}
